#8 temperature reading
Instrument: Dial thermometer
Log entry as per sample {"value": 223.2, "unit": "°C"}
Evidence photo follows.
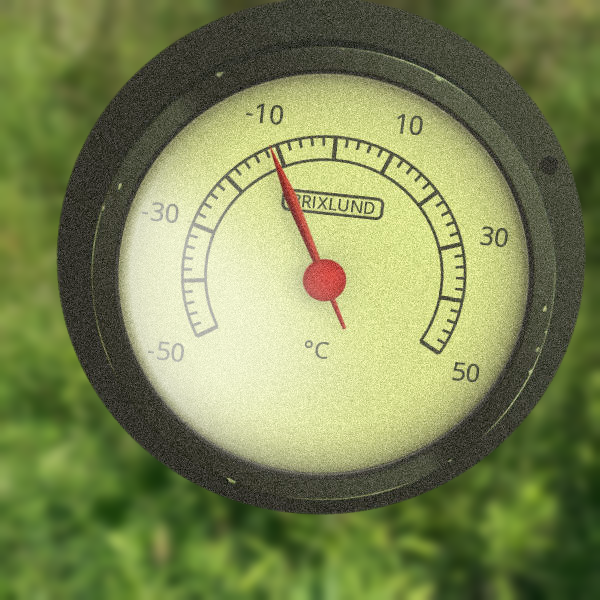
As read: {"value": -11, "unit": "°C"}
